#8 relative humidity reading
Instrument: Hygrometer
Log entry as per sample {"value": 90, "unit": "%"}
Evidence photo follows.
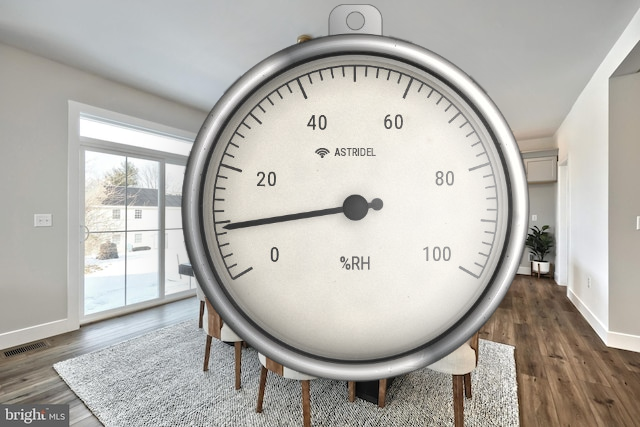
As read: {"value": 9, "unit": "%"}
